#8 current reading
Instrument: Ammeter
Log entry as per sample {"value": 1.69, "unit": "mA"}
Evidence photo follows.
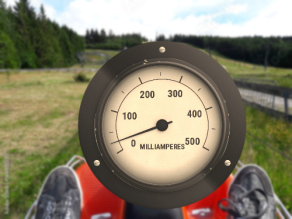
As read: {"value": 25, "unit": "mA"}
